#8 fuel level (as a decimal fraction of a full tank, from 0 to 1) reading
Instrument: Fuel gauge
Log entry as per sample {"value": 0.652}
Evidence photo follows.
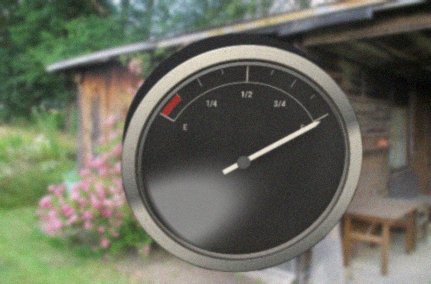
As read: {"value": 1}
